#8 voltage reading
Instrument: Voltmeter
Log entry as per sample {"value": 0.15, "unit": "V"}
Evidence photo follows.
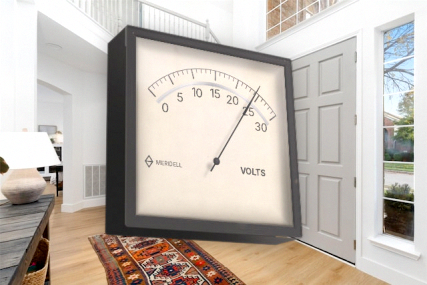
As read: {"value": 24, "unit": "V"}
